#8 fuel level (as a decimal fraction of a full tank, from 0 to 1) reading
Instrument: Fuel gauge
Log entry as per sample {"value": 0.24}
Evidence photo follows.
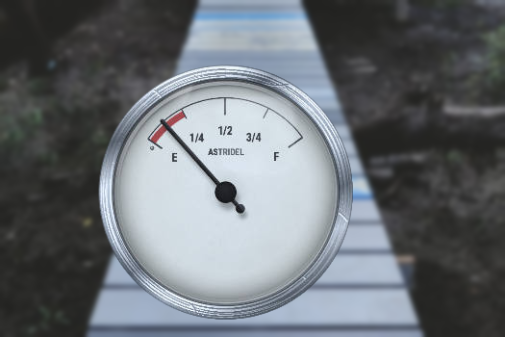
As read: {"value": 0.125}
